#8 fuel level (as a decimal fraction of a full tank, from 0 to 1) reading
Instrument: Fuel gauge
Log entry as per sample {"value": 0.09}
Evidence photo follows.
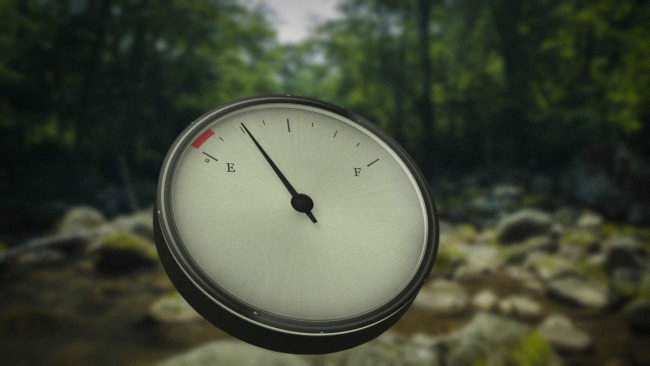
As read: {"value": 0.25}
